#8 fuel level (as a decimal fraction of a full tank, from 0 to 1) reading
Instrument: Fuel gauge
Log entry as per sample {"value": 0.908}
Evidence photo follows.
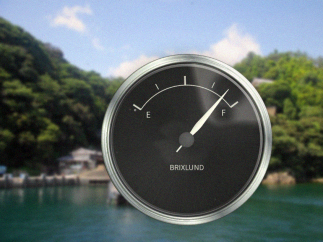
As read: {"value": 0.875}
